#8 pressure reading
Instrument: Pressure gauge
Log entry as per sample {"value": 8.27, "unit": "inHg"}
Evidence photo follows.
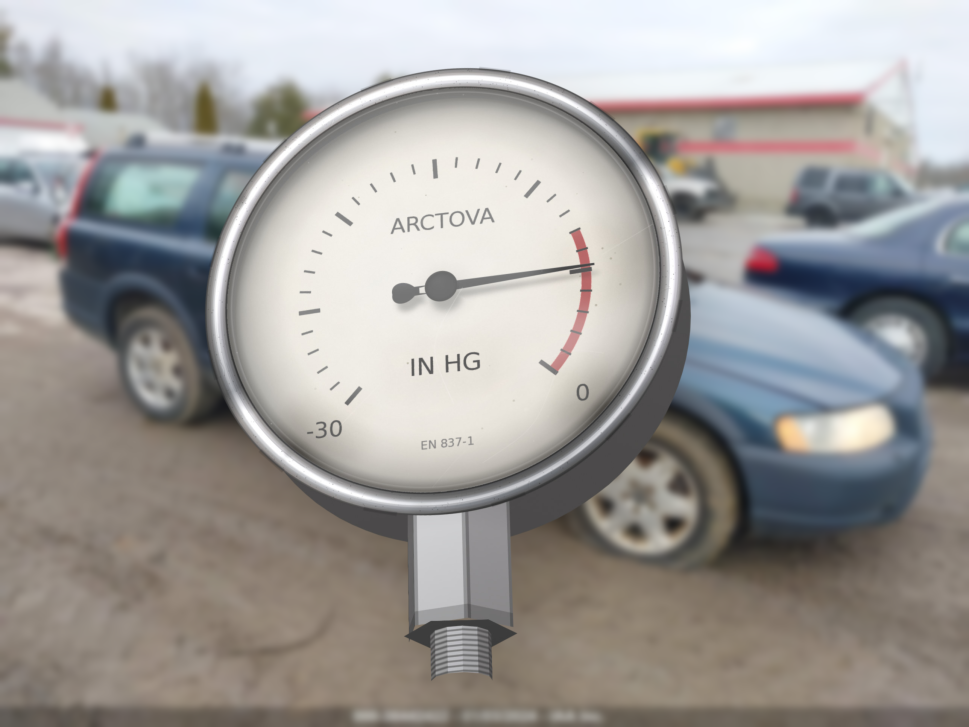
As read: {"value": -5, "unit": "inHg"}
